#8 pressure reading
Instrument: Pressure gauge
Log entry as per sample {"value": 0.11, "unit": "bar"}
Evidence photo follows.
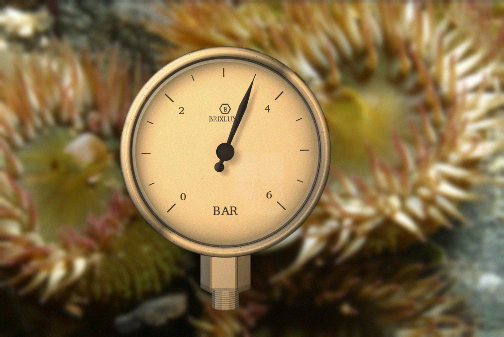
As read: {"value": 3.5, "unit": "bar"}
